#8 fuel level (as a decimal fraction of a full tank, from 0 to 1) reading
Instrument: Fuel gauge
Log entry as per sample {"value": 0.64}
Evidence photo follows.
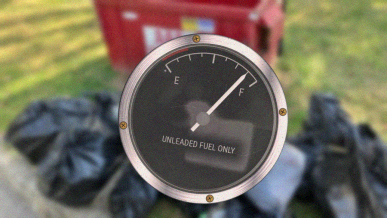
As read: {"value": 0.875}
